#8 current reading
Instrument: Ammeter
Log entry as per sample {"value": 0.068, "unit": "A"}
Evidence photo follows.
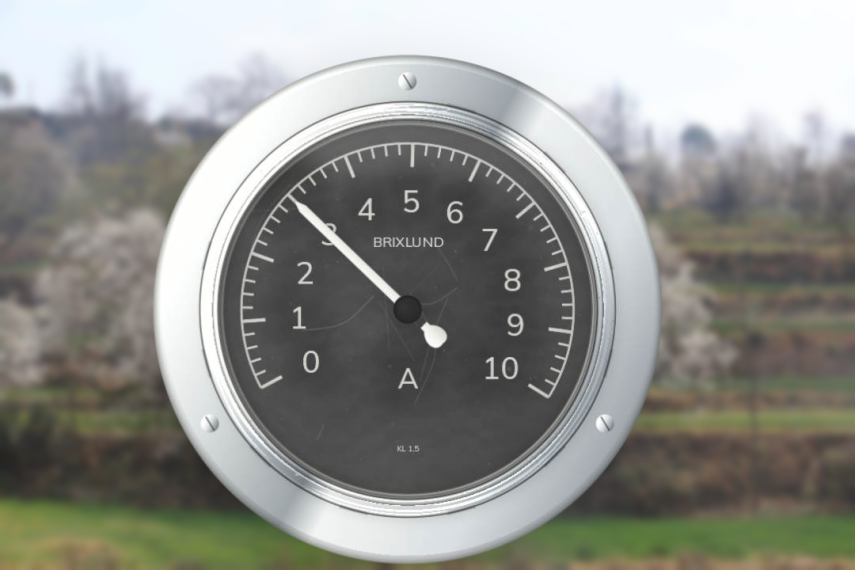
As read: {"value": 3, "unit": "A"}
